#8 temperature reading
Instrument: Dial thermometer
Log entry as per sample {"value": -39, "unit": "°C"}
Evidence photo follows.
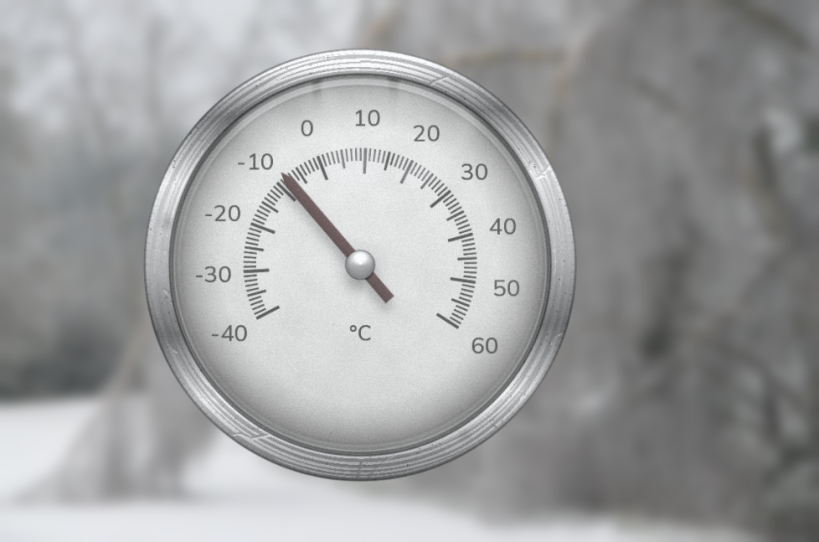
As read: {"value": -8, "unit": "°C"}
